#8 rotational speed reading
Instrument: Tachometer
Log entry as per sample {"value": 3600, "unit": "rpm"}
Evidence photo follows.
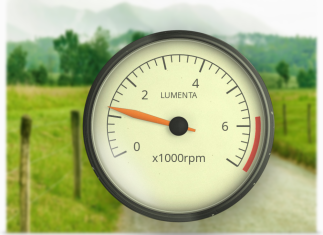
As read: {"value": 1200, "unit": "rpm"}
